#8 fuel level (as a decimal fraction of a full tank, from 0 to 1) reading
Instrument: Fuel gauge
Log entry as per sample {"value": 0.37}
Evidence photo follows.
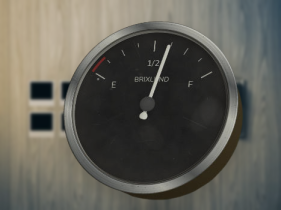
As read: {"value": 0.625}
